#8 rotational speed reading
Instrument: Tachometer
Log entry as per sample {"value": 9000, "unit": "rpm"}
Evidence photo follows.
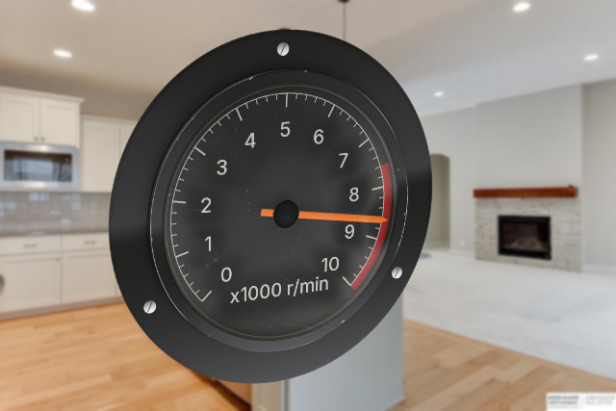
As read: {"value": 8600, "unit": "rpm"}
